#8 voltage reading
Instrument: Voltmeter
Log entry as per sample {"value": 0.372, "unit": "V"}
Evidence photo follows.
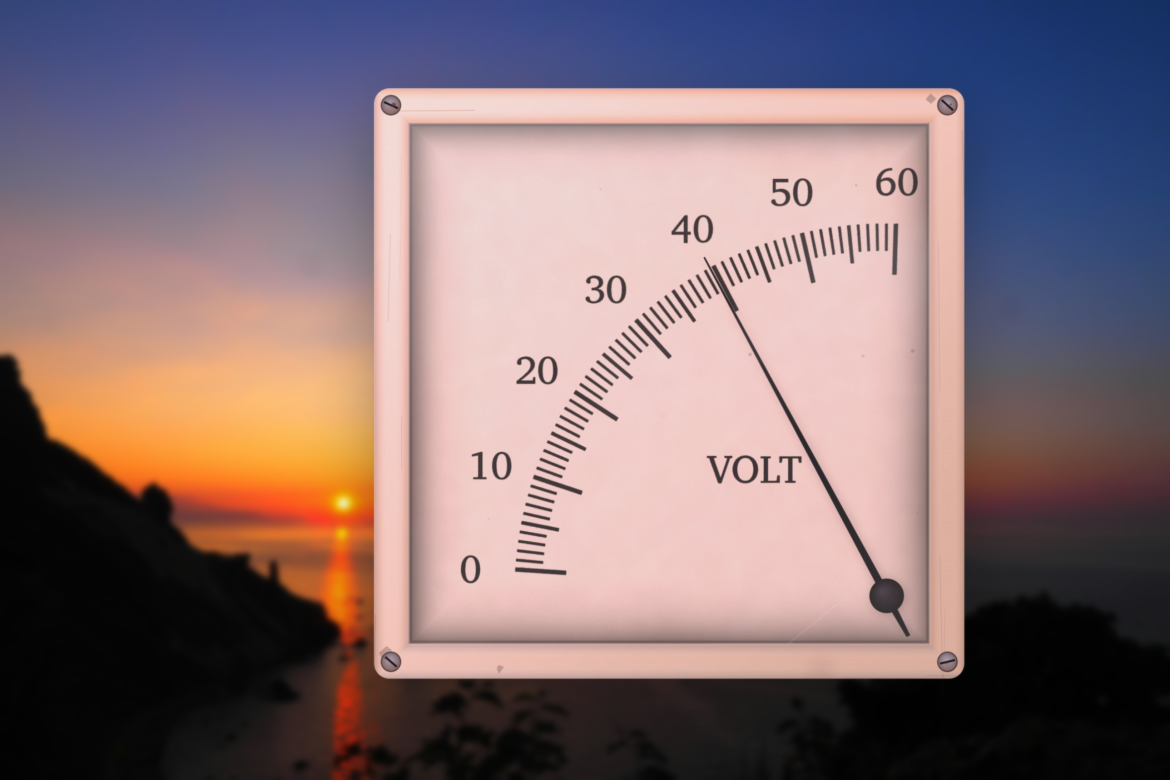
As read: {"value": 39.5, "unit": "V"}
